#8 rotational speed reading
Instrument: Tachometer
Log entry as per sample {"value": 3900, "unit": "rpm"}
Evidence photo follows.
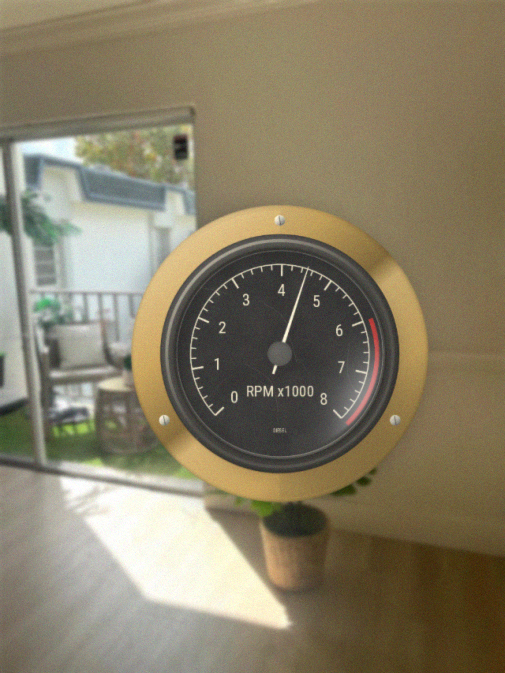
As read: {"value": 4500, "unit": "rpm"}
